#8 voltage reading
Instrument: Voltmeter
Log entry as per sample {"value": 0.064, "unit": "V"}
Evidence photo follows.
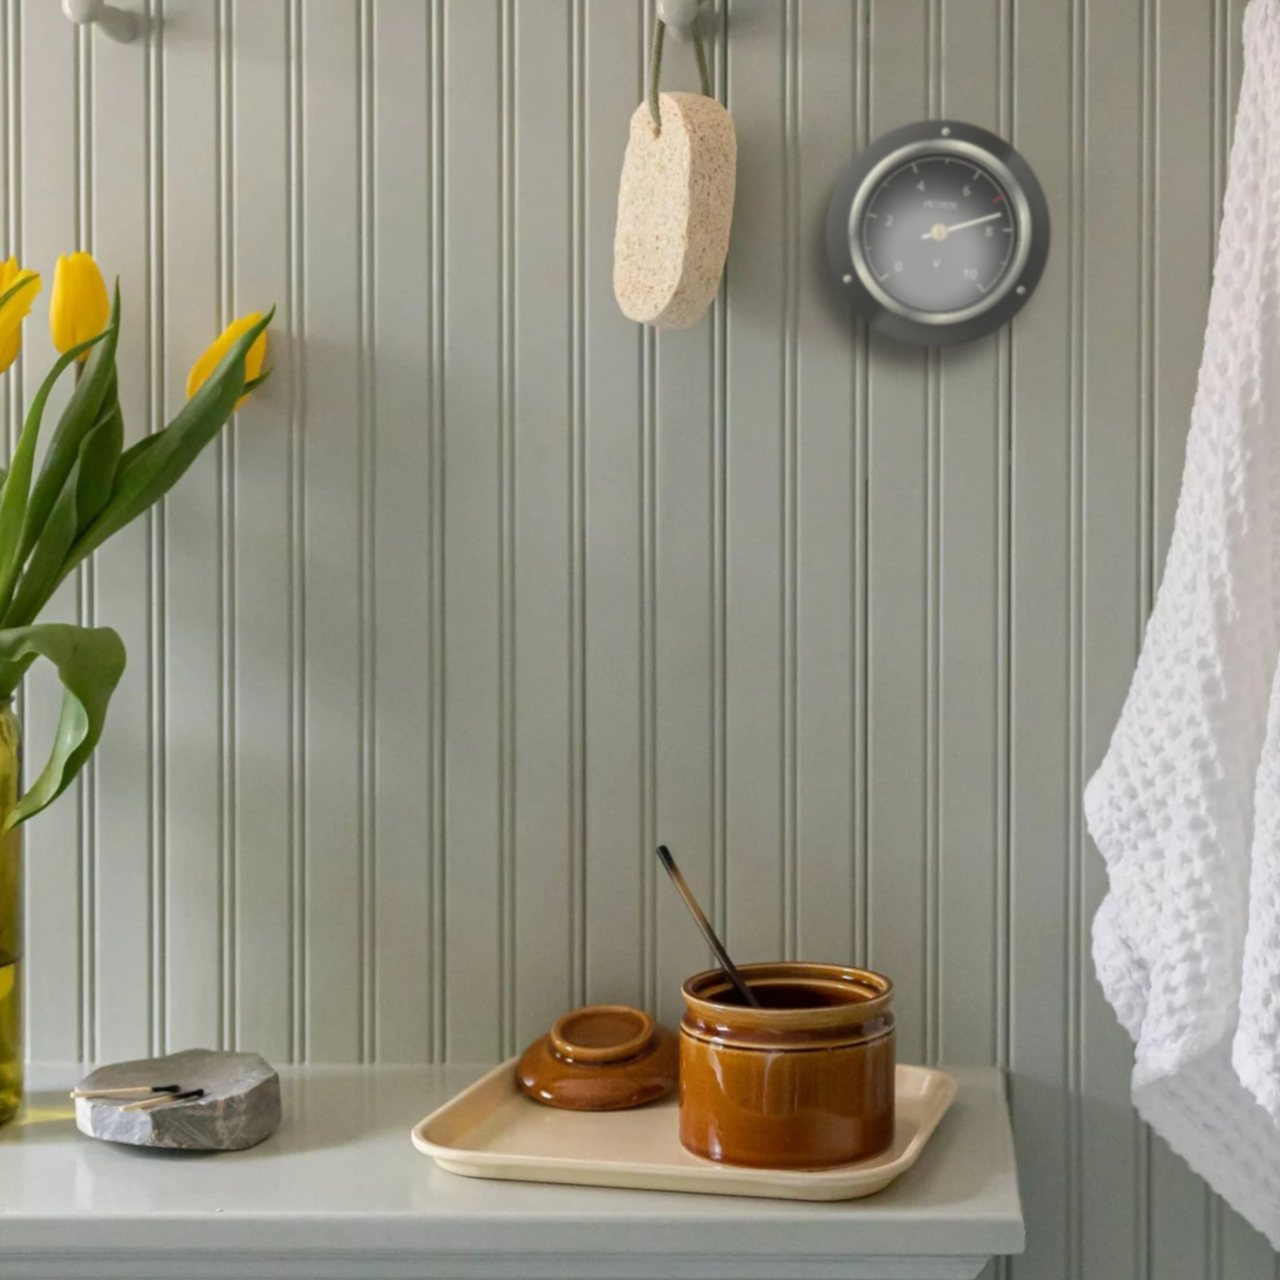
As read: {"value": 7.5, "unit": "V"}
